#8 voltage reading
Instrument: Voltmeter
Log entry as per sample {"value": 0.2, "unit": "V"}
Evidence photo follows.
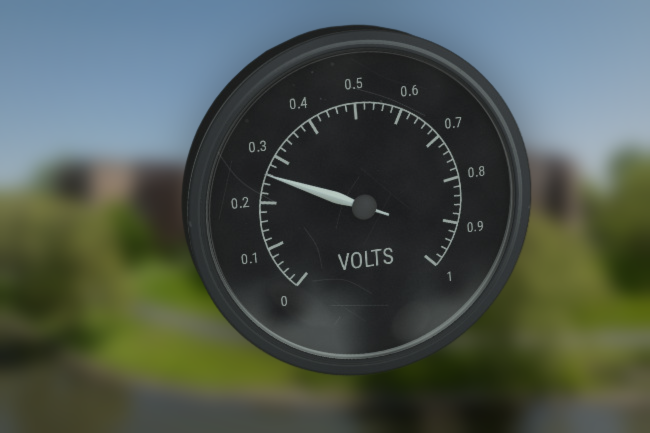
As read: {"value": 0.26, "unit": "V"}
